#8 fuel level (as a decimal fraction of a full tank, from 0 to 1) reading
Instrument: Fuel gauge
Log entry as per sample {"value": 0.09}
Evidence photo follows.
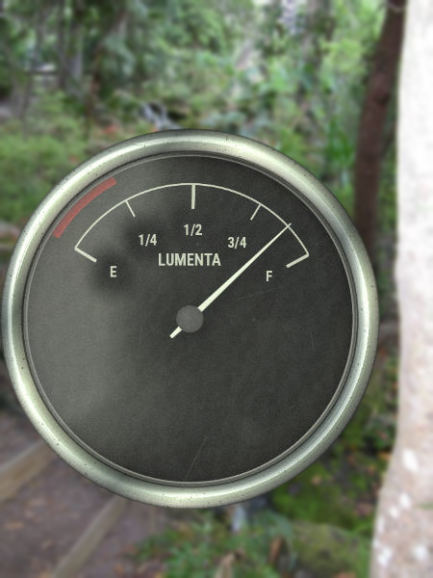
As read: {"value": 0.875}
